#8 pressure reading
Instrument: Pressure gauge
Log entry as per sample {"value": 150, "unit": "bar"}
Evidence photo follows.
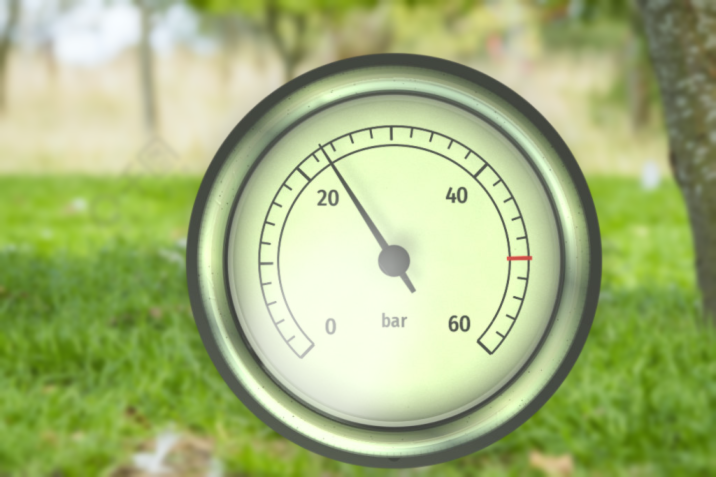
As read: {"value": 23, "unit": "bar"}
